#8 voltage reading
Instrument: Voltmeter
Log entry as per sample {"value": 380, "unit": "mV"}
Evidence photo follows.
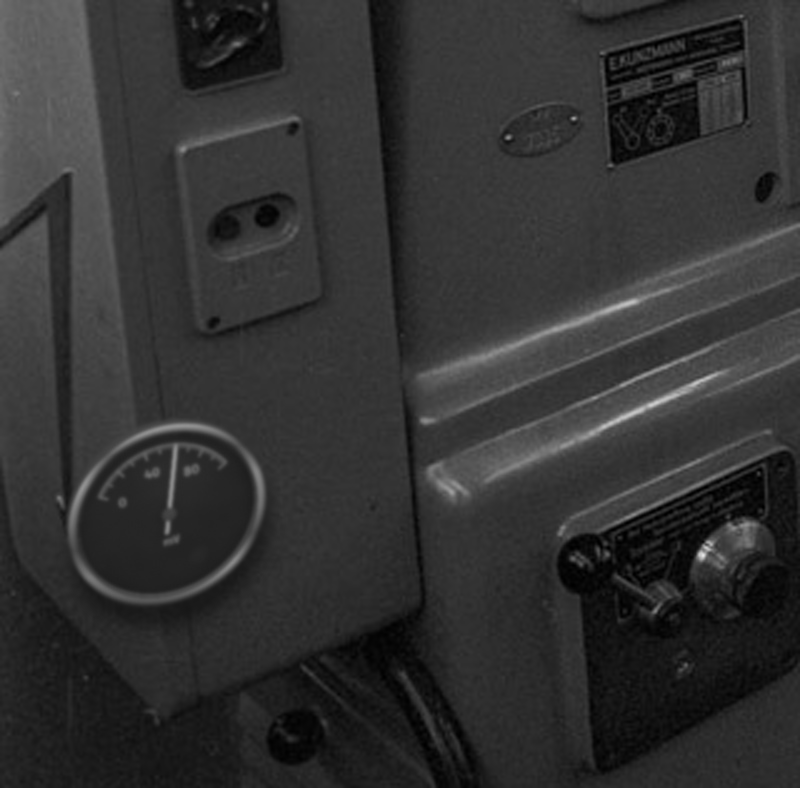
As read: {"value": 60, "unit": "mV"}
